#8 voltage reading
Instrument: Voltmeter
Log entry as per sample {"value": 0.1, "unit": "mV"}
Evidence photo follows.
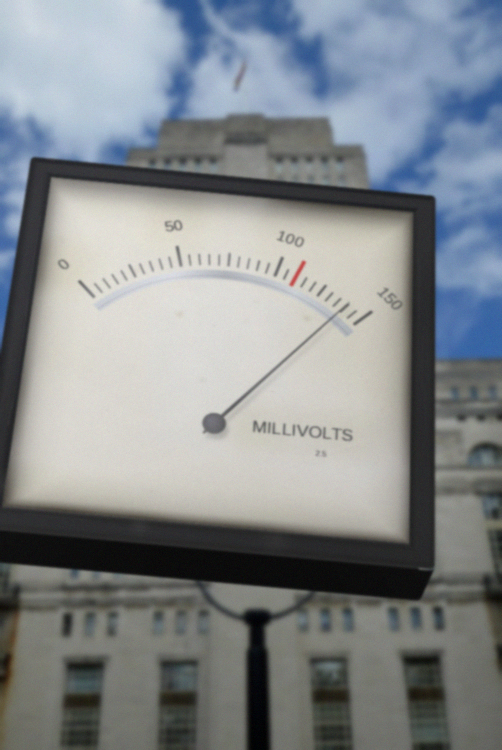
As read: {"value": 140, "unit": "mV"}
